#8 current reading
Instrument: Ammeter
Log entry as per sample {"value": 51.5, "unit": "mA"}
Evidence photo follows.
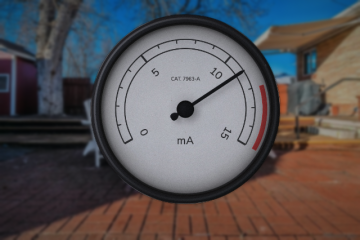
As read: {"value": 11, "unit": "mA"}
